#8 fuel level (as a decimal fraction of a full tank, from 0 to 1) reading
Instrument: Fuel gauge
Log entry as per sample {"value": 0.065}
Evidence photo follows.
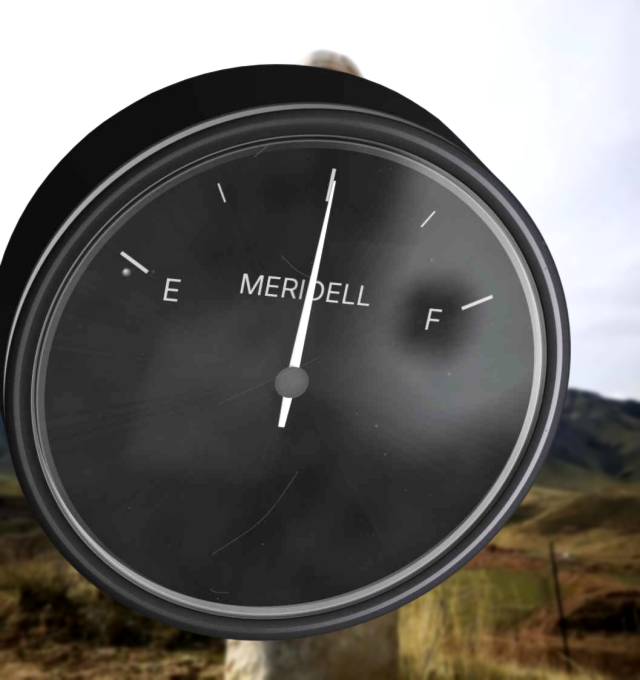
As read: {"value": 0.5}
